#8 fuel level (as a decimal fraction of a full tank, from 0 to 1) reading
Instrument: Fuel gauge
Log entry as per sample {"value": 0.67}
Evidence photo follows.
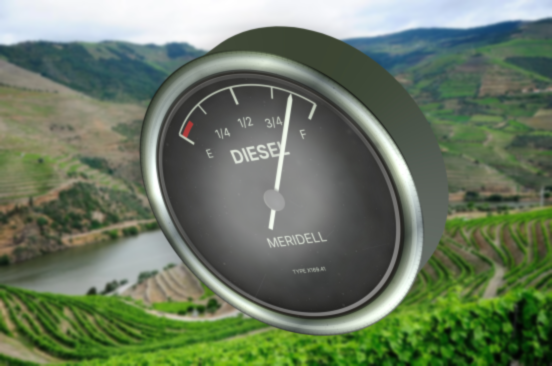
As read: {"value": 0.875}
